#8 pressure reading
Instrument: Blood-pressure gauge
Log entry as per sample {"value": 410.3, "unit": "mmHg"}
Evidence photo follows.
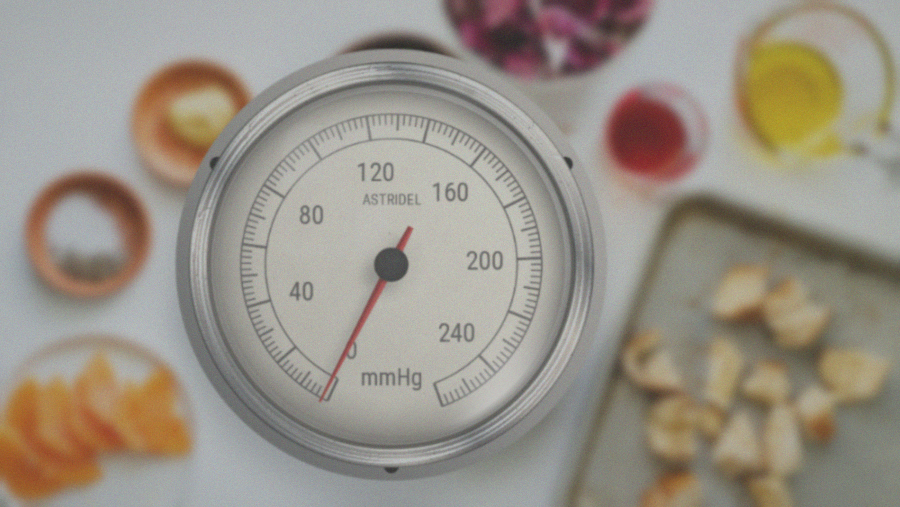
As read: {"value": 2, "unit": "mmHg"}
